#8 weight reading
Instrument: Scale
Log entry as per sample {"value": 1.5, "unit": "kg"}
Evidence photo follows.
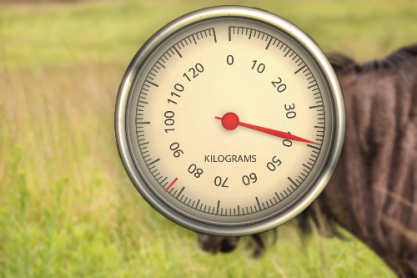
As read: {"value": 39, "unit": "kg"}
